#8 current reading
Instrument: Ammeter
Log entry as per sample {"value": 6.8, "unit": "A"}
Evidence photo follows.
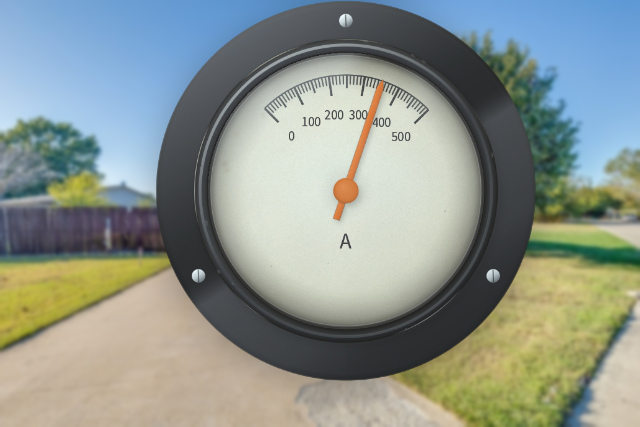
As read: {"value": 350, "unit": "A"}
